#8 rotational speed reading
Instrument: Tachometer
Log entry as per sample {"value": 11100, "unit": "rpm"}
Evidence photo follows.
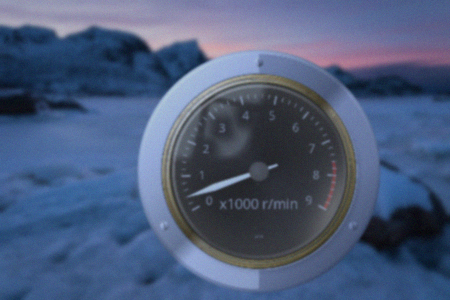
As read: {"value": 400, "unit": "rpm"}
